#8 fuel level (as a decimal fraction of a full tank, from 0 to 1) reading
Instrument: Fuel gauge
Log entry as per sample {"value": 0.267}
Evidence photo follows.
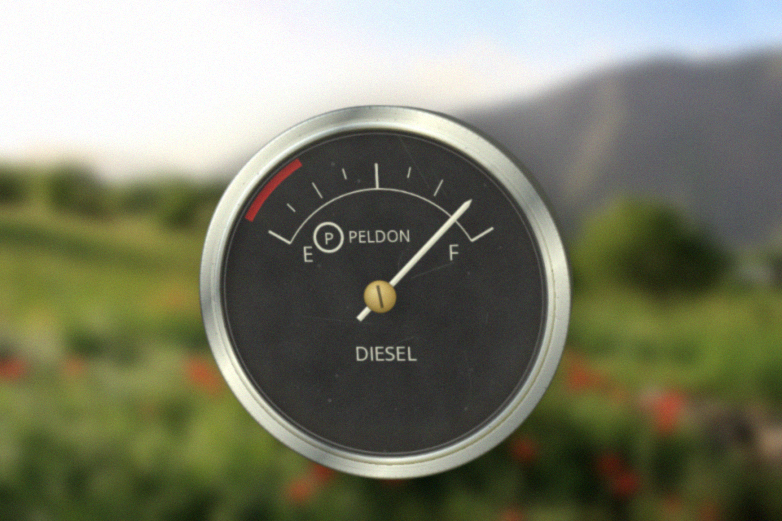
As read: {"value": 0.875}
